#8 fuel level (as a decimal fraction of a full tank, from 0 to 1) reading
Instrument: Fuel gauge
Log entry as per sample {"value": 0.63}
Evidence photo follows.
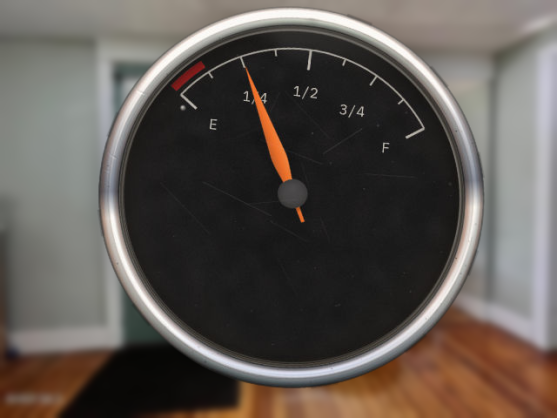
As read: {"value": 0.25}
